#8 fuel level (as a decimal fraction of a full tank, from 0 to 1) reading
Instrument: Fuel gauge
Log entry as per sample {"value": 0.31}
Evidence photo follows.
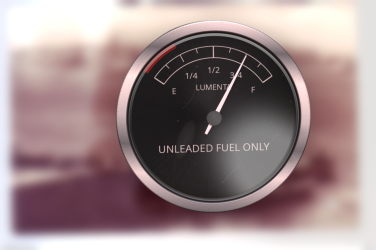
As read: {"value": 0.75}
